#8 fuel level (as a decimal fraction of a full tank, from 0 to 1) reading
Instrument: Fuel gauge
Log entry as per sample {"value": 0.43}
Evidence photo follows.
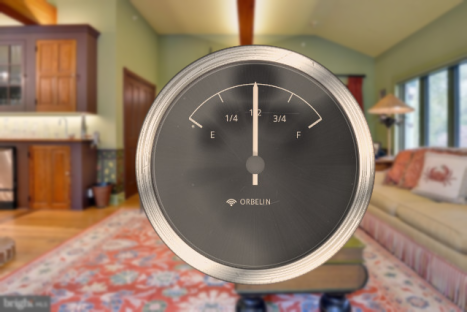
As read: {"value": 0.5}
